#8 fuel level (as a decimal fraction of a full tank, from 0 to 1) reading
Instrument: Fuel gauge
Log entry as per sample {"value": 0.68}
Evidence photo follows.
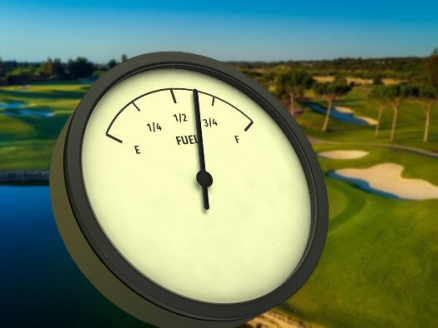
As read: {"value": 0.625}
